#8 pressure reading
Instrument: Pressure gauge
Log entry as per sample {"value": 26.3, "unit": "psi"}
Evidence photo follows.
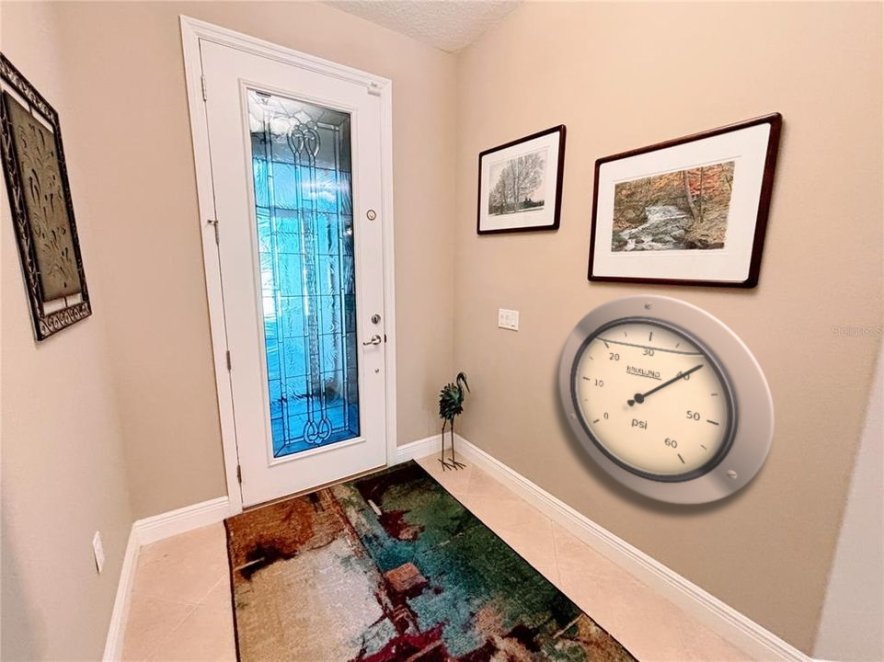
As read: {"value": 40, "unit": "psi"}
